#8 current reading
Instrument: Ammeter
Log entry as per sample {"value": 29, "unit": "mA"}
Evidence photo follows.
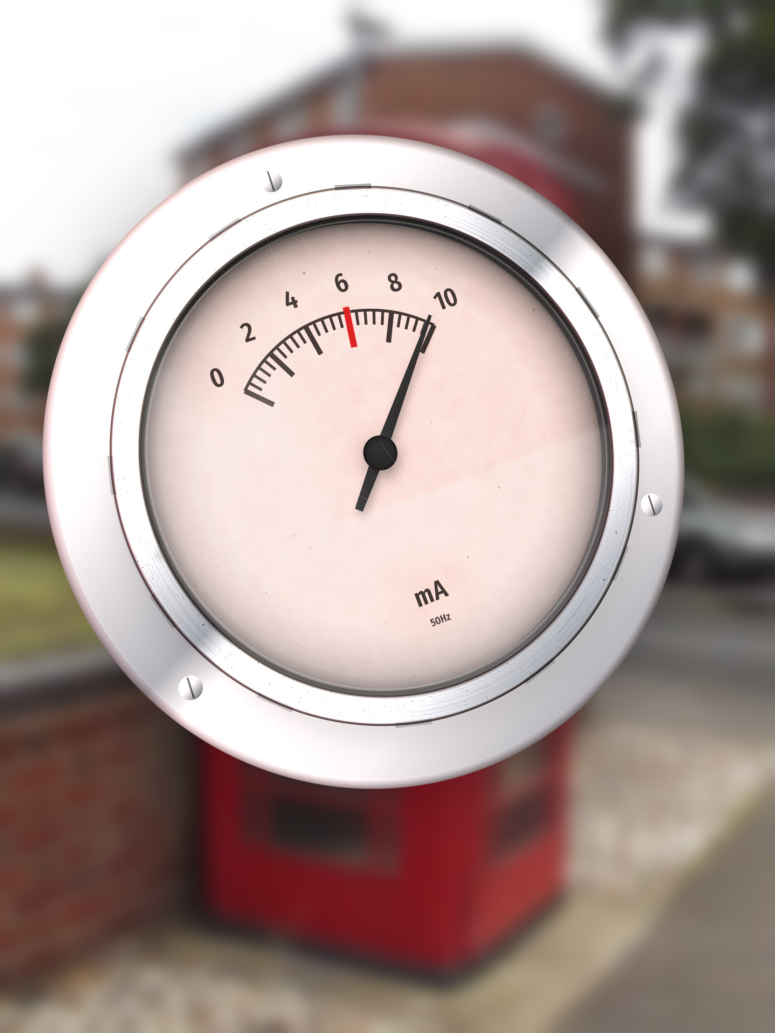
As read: {"value": 9.6, "unit": "mA"}
